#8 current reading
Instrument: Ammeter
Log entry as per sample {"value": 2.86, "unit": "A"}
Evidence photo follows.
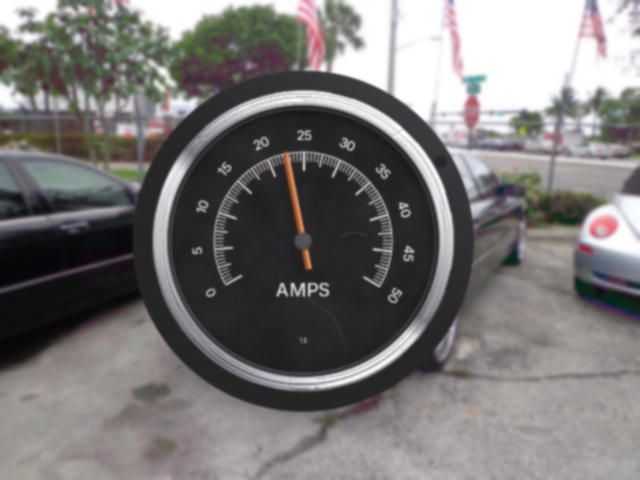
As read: {"value": 22.5, "unit": "A"}
